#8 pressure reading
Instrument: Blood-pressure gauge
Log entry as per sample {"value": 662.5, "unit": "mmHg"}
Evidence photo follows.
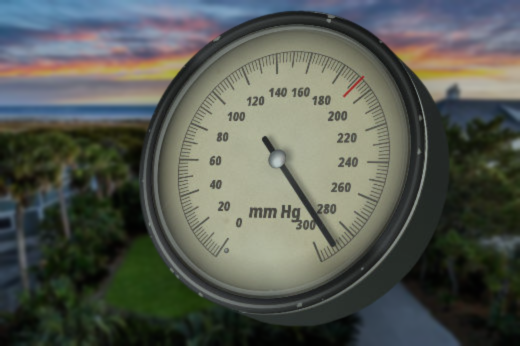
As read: {"value": 290, "unit": "mmHg"}
